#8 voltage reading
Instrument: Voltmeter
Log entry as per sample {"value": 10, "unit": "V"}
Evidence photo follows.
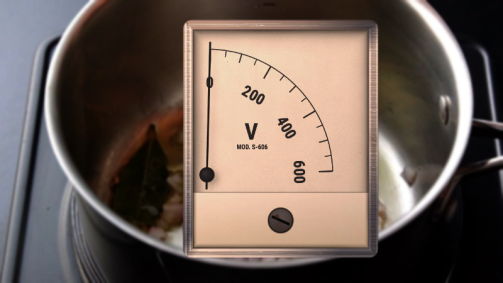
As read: {"value": 0, "unit": "V"}
